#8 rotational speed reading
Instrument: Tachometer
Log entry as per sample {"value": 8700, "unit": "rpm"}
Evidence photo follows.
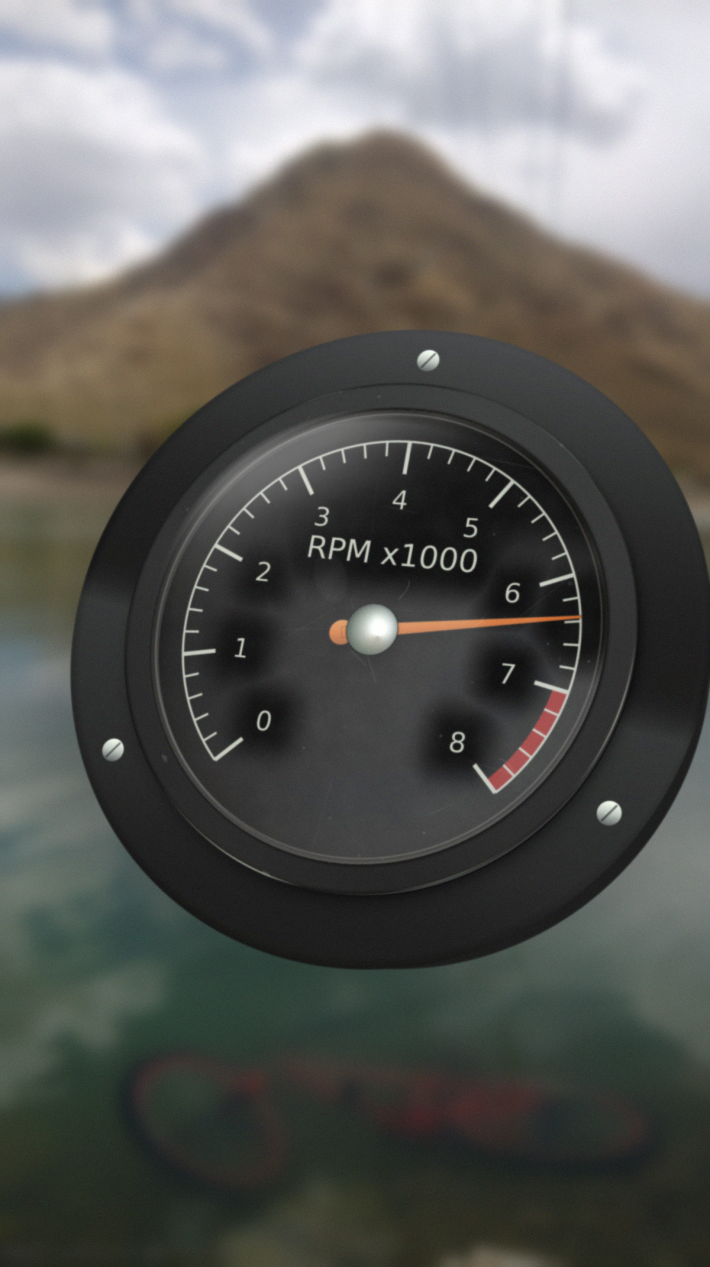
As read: {"value": 6400, "unit": "rpm"}
